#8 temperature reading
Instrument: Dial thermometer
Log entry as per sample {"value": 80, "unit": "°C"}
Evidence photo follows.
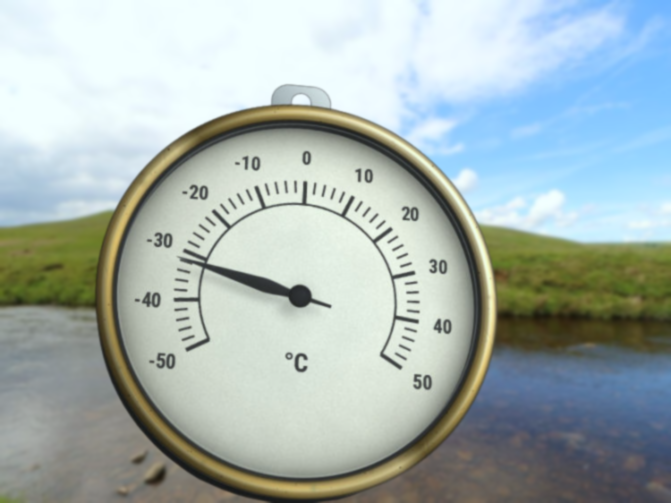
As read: {"value": -32, "unit": "°C"}
